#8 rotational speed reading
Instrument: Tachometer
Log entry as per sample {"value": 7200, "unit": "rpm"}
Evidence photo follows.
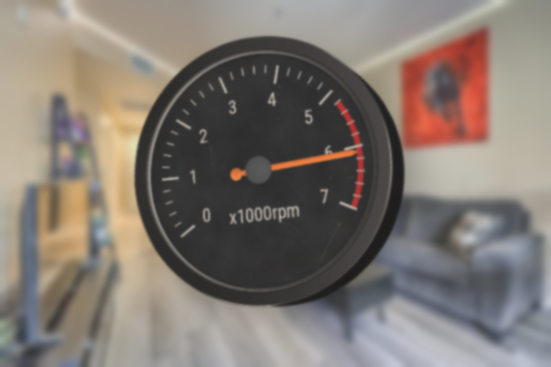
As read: {"value": 6100, "unit": "rpm"}
